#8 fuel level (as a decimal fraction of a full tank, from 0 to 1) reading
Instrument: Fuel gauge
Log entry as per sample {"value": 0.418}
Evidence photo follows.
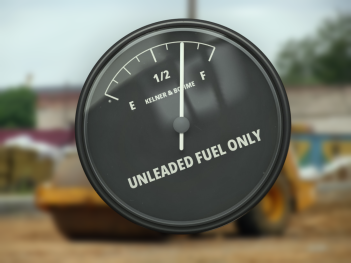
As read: {"value": 0.75}
